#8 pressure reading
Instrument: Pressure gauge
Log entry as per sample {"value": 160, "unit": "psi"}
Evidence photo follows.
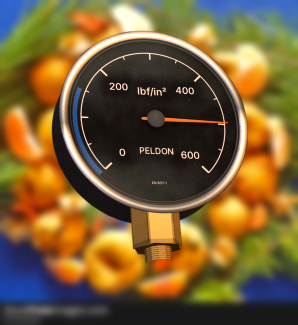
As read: {"value": 500, "unit": "psi"}
